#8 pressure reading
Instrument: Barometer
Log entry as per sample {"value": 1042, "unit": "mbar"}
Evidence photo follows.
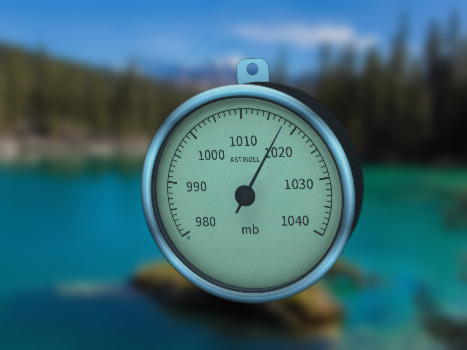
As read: {"value": 1018, "unit": "mbar"}
